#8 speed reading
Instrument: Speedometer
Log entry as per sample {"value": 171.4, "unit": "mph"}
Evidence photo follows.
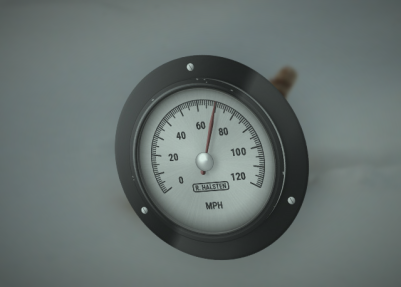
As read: {"value": 70, "unit": "mph"}
